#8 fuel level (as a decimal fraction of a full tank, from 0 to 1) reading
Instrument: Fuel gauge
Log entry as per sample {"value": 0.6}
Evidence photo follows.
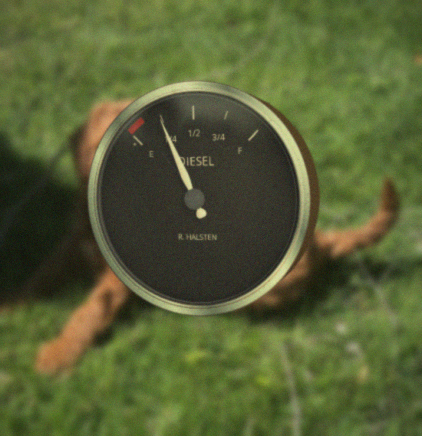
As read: {"value": 0.25}
